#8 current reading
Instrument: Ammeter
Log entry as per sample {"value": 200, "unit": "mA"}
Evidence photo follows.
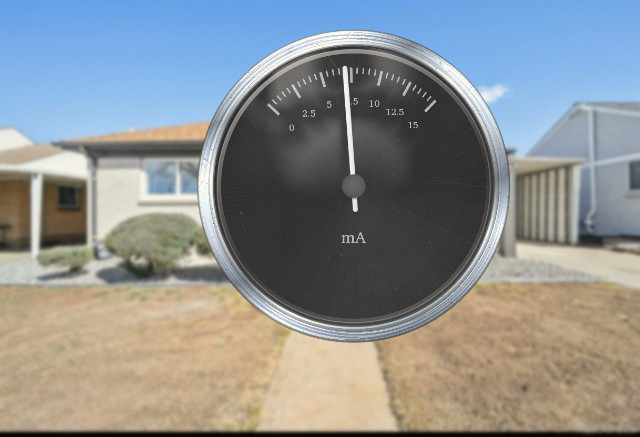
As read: {"value": 7, "unit": "mA"}
